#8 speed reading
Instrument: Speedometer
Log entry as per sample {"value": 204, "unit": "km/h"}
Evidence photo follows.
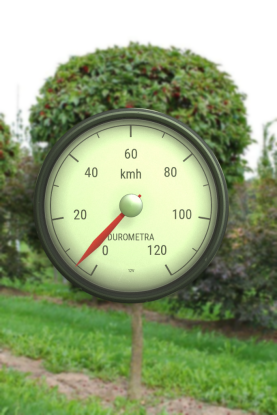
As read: {"value": 5, "unit": "km/h"}
